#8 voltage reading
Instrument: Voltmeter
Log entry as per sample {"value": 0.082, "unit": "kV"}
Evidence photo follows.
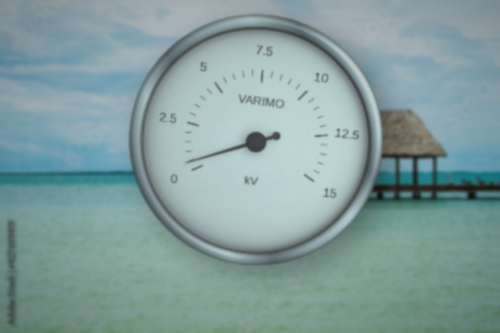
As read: {"value": 0.5, "unit": "kV"}
